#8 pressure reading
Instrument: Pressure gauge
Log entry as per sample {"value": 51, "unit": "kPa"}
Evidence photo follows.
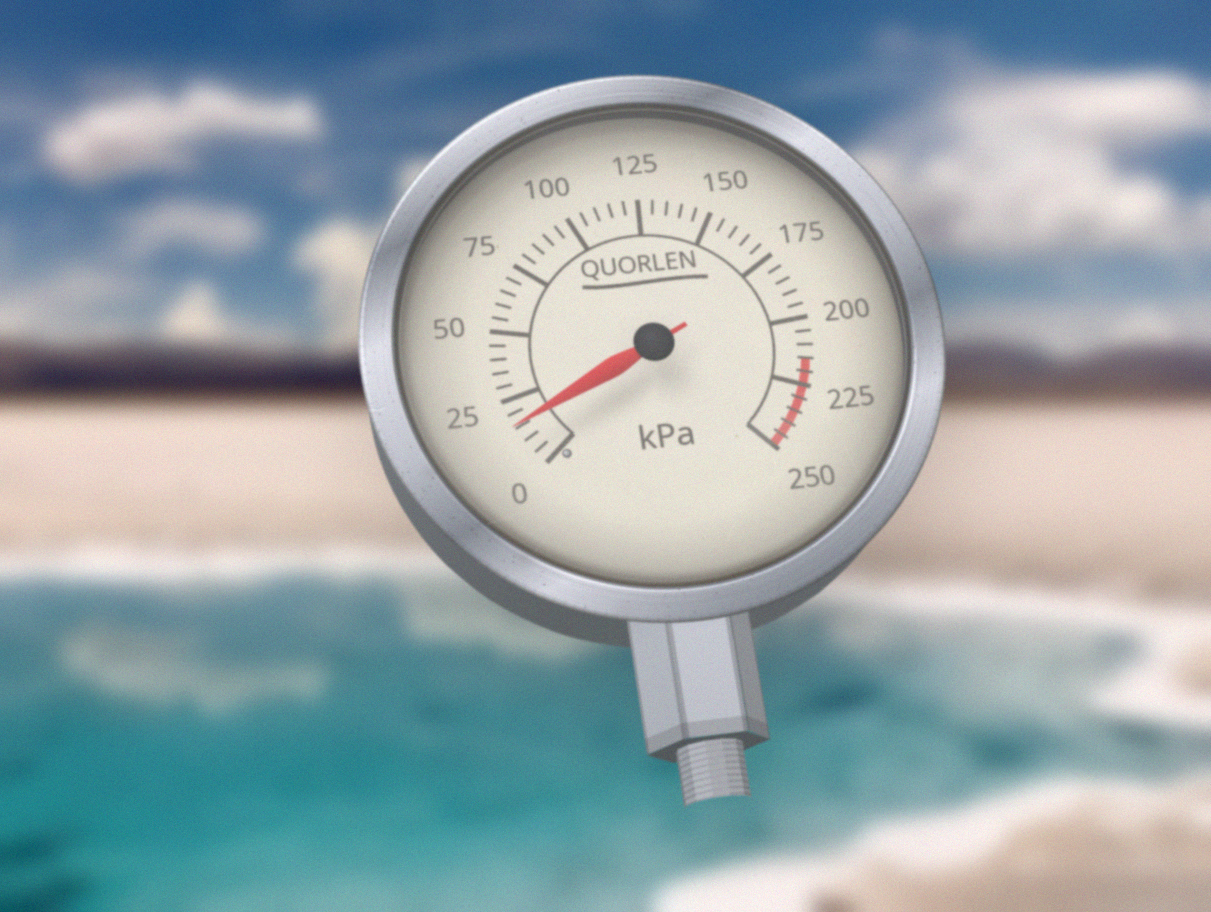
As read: {"value": 15, "unit": "kPa"}
